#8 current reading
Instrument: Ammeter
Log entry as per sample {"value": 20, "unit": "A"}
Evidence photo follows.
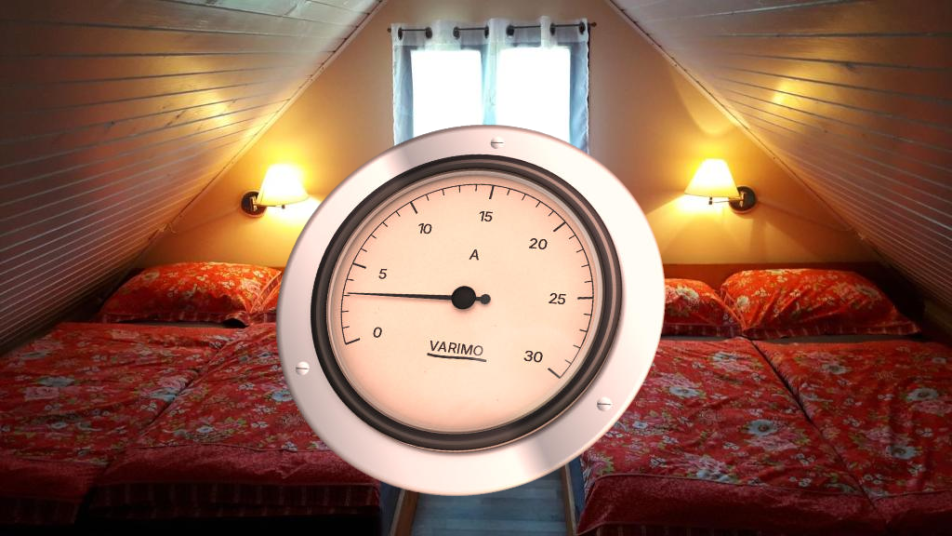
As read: {"value": 3, "unit": "A"}
